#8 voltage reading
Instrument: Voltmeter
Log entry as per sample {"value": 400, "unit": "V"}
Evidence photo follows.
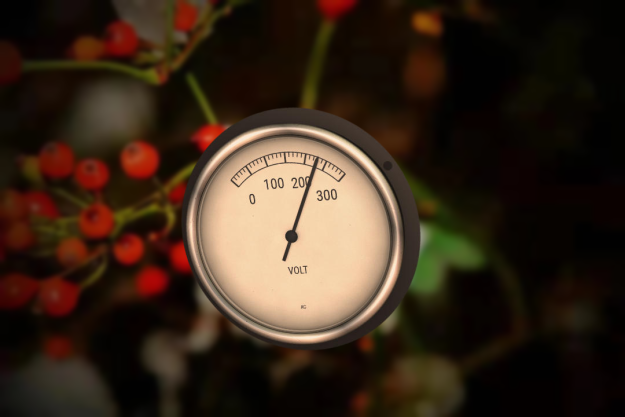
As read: {"value": 230, "unit": "V"}
